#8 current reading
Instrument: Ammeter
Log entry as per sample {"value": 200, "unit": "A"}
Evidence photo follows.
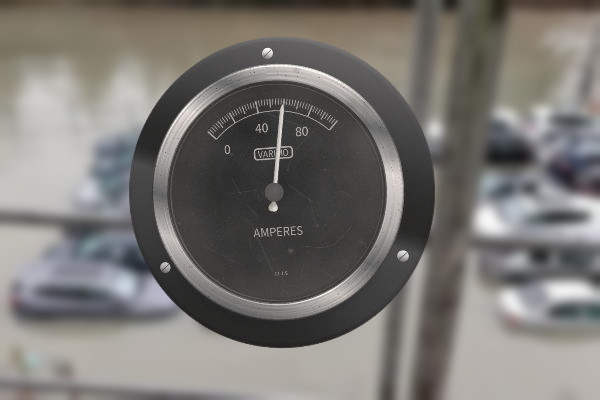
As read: {"value": 60, "unit": "A"}
